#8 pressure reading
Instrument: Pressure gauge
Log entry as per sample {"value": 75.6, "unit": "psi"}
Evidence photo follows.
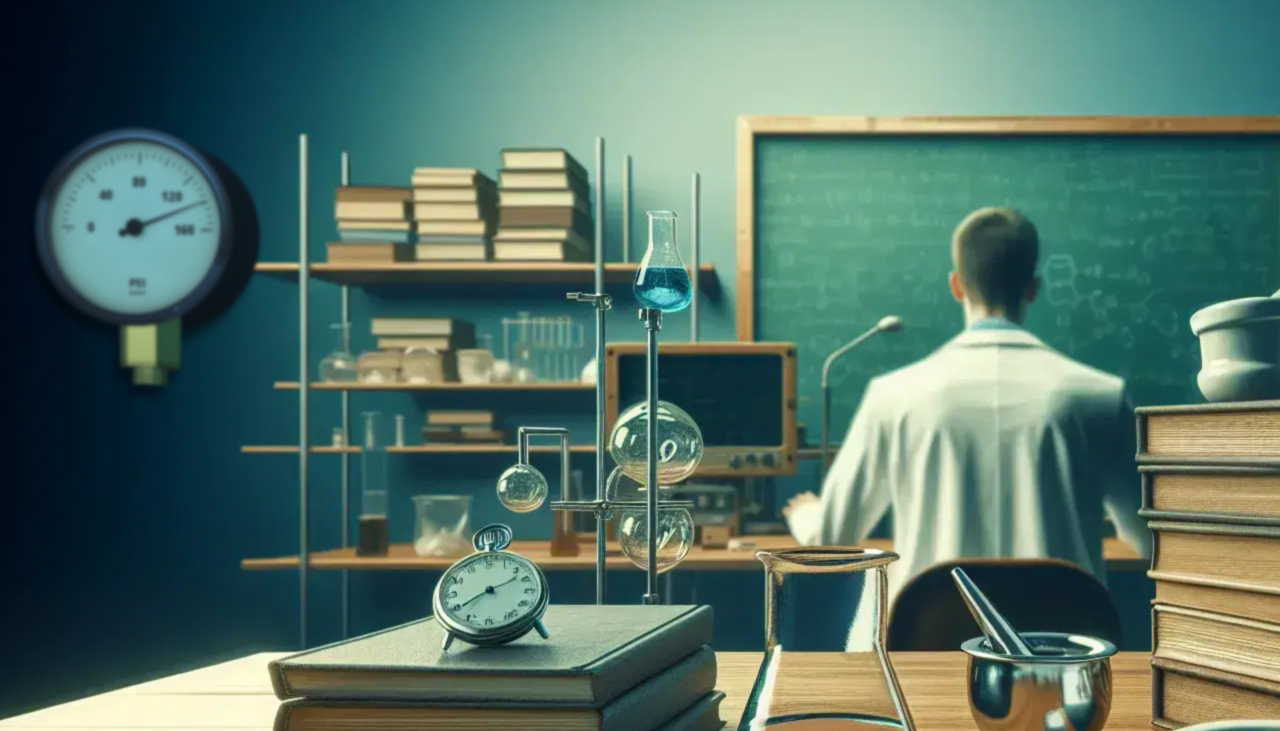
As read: {"value": 140, "unit": "psi"}
